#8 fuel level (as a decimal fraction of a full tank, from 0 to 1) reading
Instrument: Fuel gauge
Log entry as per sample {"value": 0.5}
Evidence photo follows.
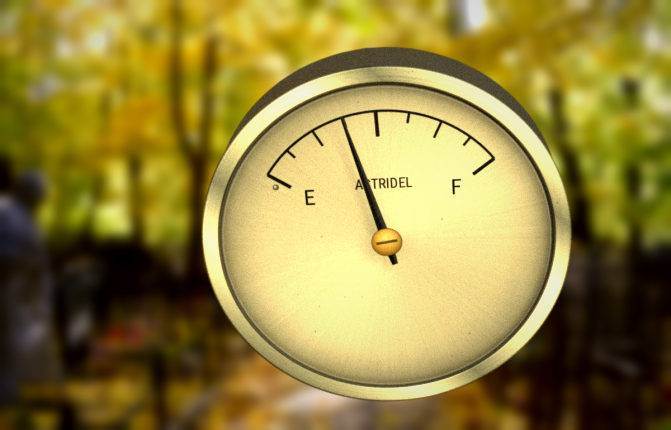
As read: {"value": 0.375}
